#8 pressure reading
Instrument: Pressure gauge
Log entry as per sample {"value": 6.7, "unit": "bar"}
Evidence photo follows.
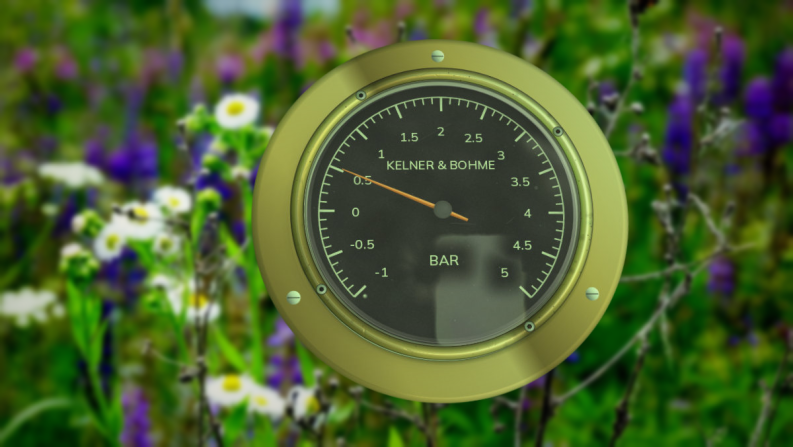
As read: {"value": 0.5, "unit": "bar"}
